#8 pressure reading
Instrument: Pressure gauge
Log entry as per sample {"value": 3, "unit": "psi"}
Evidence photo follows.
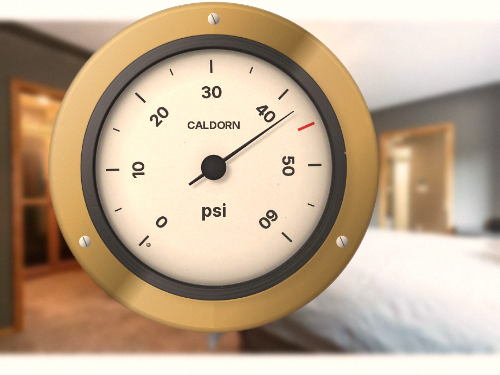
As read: {"value": 42.5, "unit": "psi"}
